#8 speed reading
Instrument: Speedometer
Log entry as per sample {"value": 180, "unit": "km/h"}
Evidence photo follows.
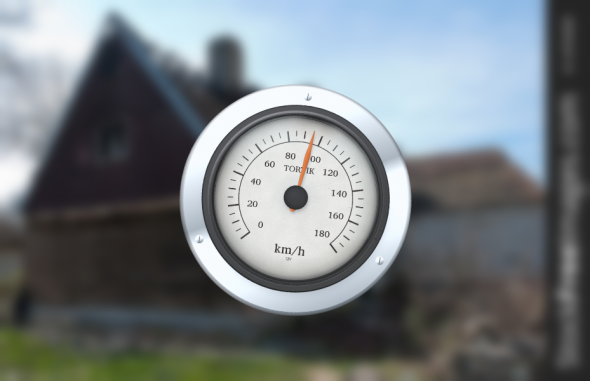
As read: {"value": 95, "unit": "km/h"}
